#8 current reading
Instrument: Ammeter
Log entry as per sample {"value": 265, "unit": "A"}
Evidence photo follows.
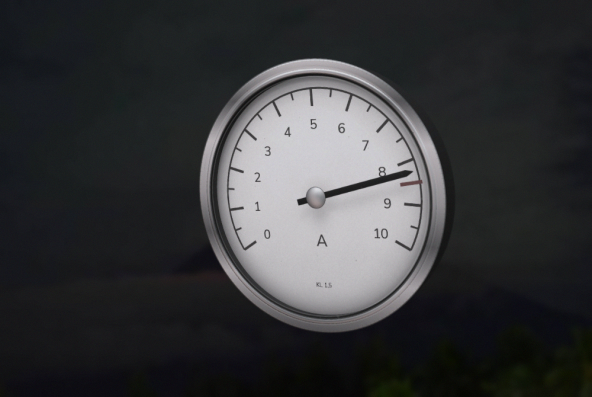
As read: {"value": 8.25, "unit": "A"}
